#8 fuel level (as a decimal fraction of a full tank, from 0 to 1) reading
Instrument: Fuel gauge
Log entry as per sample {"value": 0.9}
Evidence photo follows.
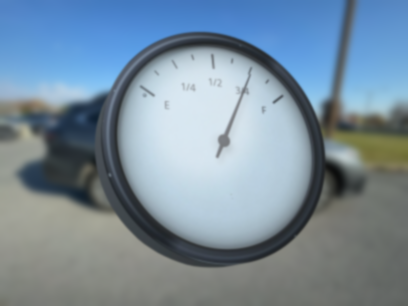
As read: {"value": 0.75}
